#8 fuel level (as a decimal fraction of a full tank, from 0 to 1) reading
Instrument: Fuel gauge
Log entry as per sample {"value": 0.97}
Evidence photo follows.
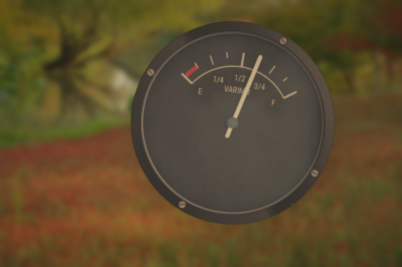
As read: {"value": 0.625}
